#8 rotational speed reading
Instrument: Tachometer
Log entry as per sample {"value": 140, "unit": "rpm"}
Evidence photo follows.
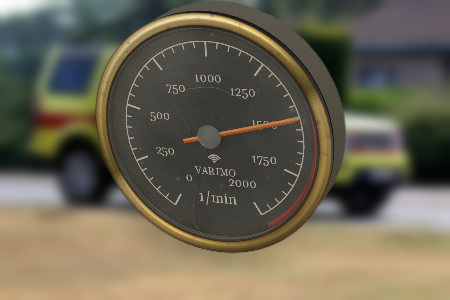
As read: {"value": 1500, "unit": "rpm"}
